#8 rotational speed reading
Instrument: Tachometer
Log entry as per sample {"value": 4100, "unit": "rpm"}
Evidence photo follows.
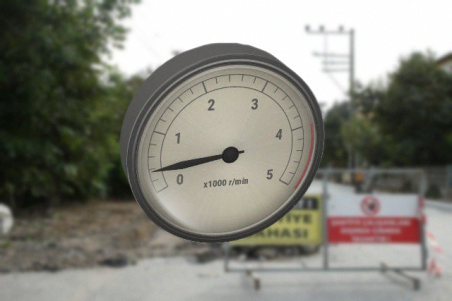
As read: {"value": 400, "unit": "rpm"}
